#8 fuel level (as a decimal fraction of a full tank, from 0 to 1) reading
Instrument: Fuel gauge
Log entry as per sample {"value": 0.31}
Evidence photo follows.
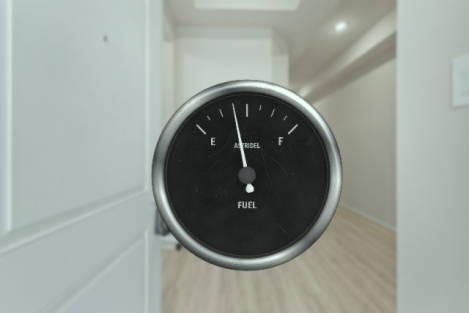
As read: {"value": 0.375}
